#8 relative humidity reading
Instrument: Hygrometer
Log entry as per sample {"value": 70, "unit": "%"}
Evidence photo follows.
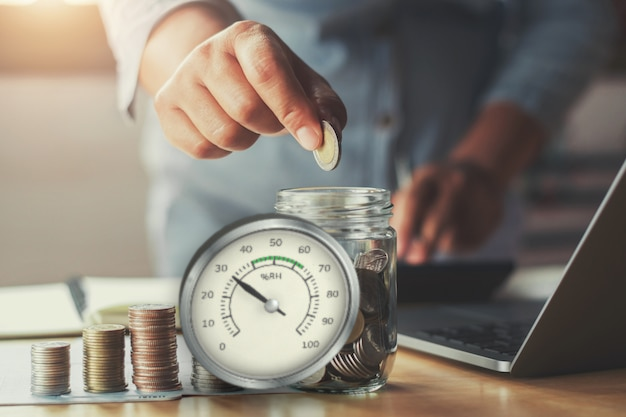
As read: {"value": 30, "unit": "%"}
